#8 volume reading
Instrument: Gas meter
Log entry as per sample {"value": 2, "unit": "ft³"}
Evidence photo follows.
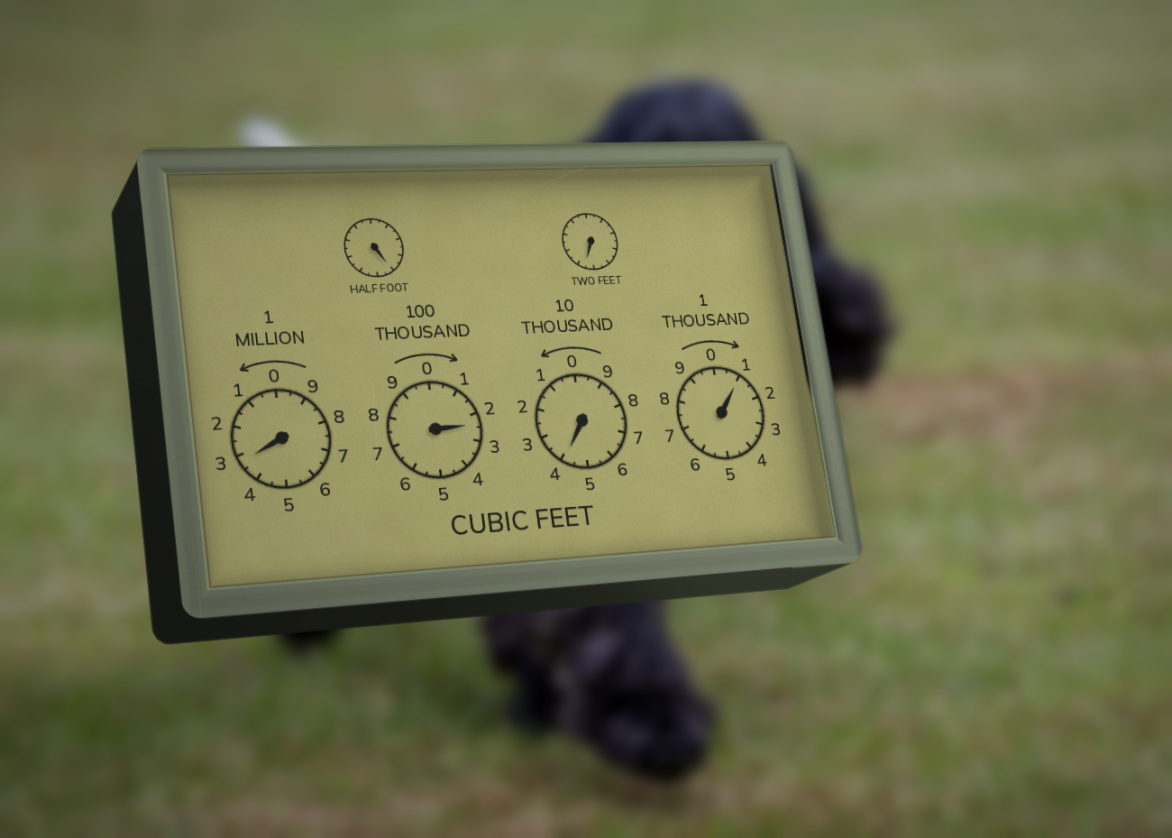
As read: {"value": 324100, "unit": "ft³"}
